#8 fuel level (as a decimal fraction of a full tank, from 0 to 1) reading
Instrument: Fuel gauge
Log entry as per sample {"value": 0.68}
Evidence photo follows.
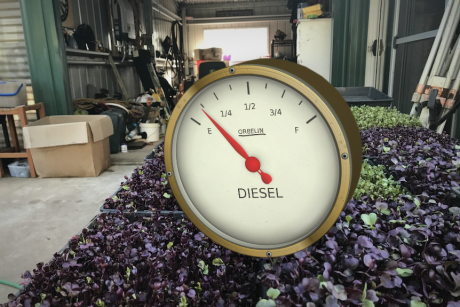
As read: {"value": 0.125}
